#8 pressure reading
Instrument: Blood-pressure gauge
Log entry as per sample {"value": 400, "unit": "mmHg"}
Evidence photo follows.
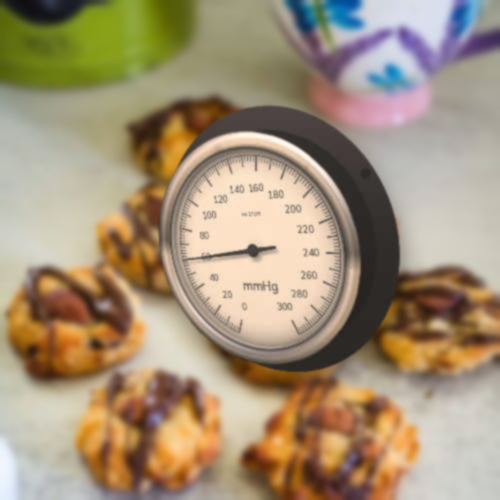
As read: {"value": 60, "unit": "mmHg"}
